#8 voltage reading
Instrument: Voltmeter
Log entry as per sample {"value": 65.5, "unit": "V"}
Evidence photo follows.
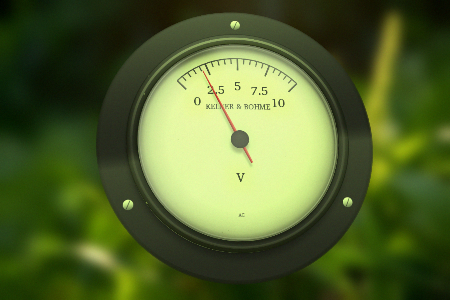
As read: {"value": 2, "unit": "V"}
